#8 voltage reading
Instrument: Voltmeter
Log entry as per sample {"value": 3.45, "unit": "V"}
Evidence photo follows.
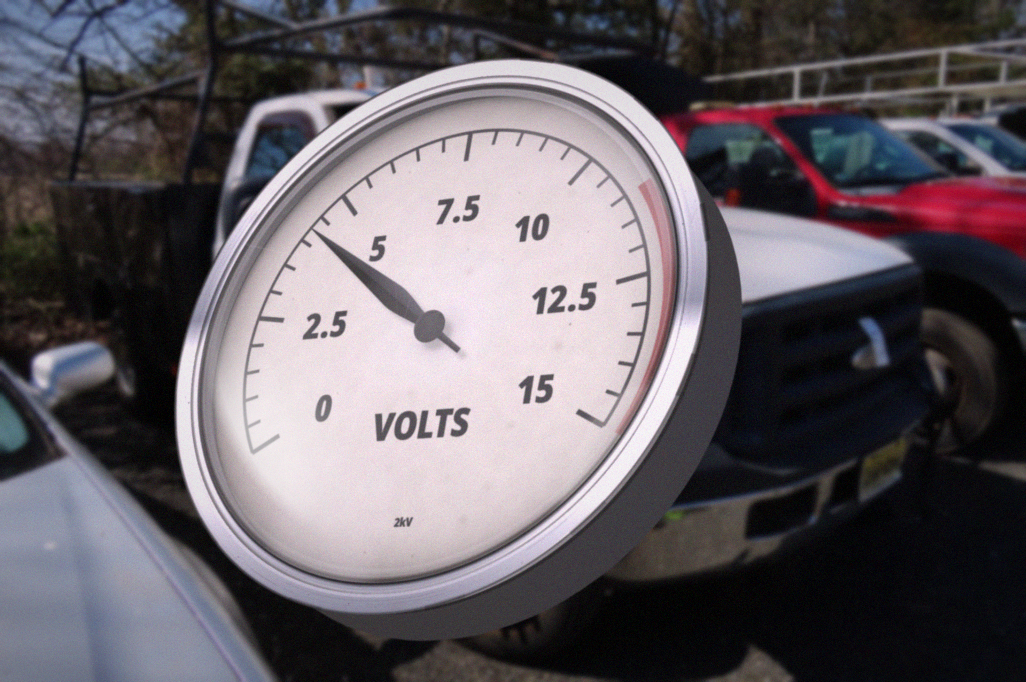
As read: {"value": 4.25, "unit": "V"}
